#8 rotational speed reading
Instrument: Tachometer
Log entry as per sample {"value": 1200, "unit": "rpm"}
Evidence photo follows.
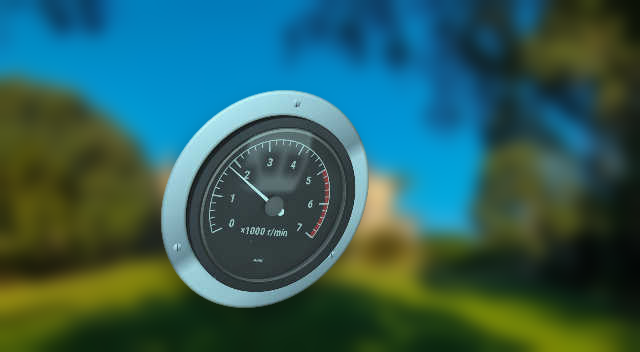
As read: {"value": 1800, "unit": "rpm"}
